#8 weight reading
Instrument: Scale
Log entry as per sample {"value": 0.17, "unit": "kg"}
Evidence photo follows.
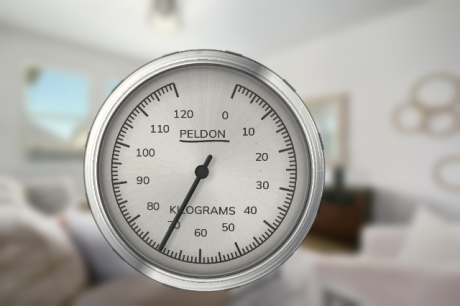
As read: {"value": 70, "unit": "kg"}
